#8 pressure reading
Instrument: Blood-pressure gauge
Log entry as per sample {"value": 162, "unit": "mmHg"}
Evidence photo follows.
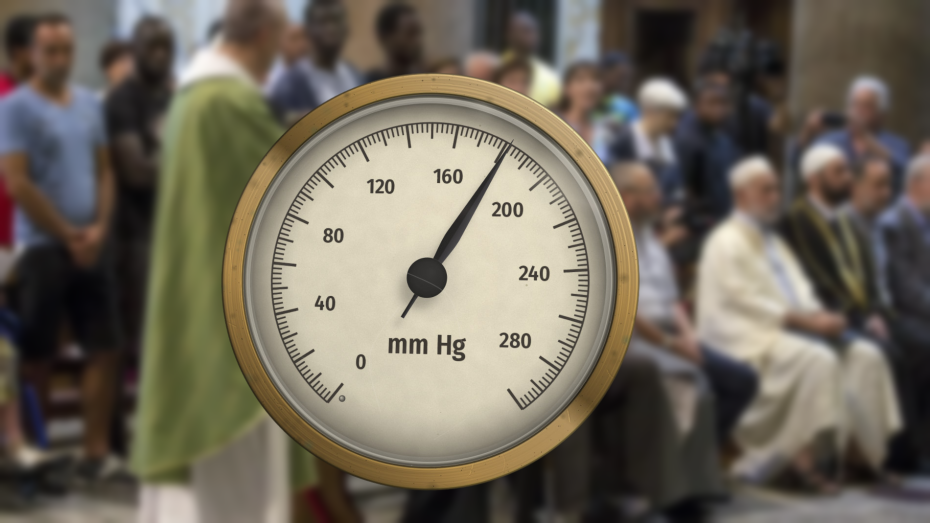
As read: {"value": 182, "unit": "mmHg"}
